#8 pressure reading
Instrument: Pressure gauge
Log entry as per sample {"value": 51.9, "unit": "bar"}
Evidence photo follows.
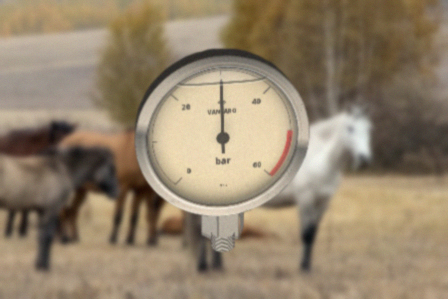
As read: {"value": 30, "unit": "bar"}
